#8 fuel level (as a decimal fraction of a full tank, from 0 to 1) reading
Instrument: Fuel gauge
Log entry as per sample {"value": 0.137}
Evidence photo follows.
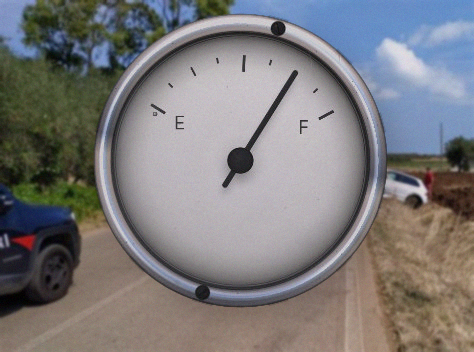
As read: {"value": 0.75}
